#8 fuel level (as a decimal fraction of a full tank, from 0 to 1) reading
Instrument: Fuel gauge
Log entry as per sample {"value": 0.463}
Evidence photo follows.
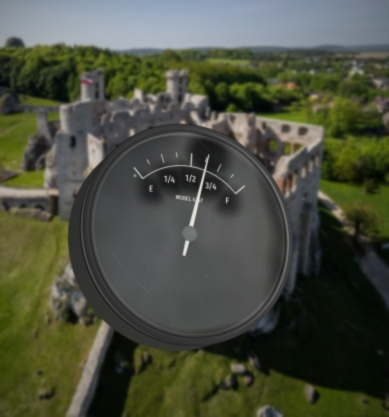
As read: {"value": 0.625}
